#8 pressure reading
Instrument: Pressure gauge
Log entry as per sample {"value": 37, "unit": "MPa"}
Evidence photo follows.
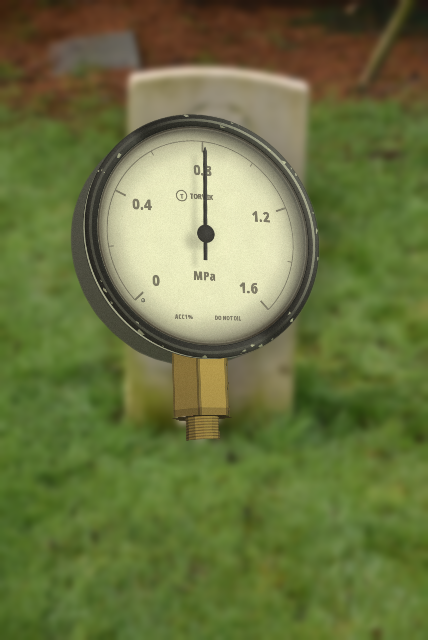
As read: {"value": 0.8, "unit": "MPa"}
